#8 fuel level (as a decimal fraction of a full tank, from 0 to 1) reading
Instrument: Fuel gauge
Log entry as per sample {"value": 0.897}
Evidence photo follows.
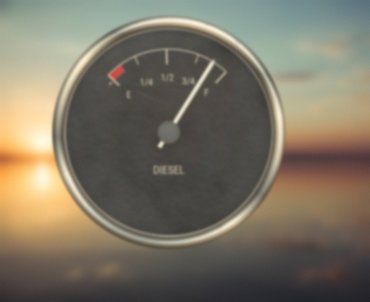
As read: {"value": 0.875}
